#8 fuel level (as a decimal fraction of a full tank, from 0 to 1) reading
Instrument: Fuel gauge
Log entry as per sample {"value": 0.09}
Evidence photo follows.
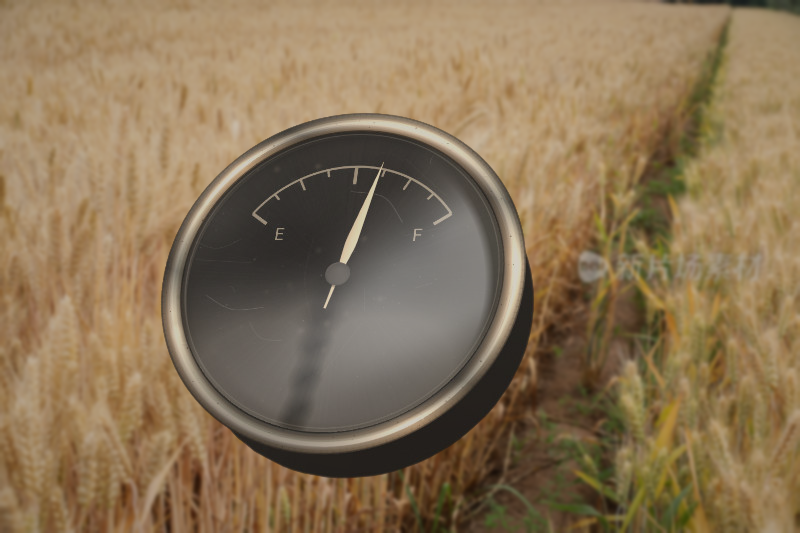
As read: {"value": 0.625}
